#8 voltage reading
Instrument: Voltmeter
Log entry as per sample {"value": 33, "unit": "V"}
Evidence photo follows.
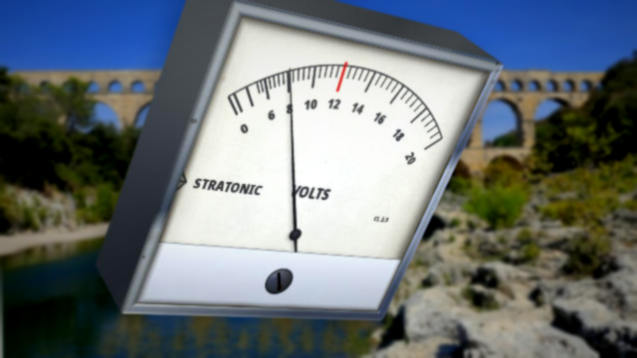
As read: {"value": 8, "unit": "V"}
